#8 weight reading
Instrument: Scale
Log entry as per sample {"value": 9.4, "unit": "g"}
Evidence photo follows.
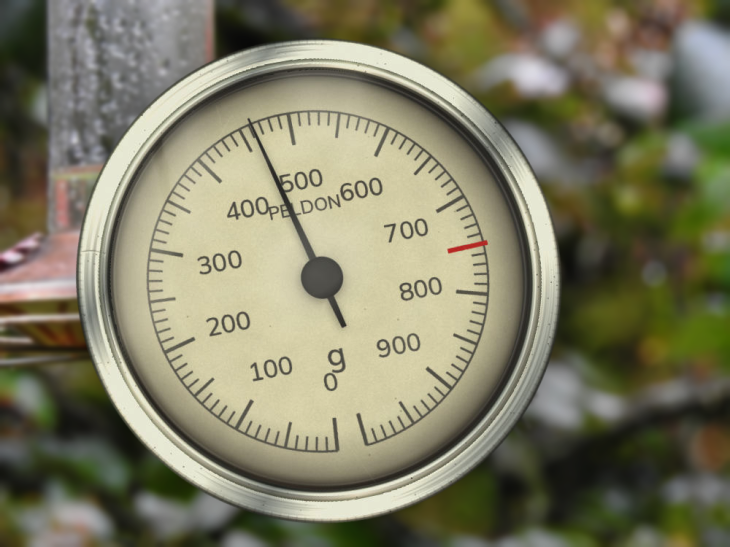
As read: {"value": 460, "unit": "g"}
